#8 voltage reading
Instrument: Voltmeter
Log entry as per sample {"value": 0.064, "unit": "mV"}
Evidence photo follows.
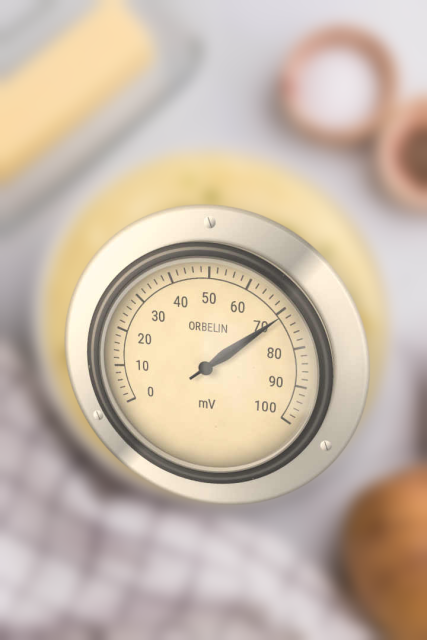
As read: {"value": 71, "unit": "mV"}
